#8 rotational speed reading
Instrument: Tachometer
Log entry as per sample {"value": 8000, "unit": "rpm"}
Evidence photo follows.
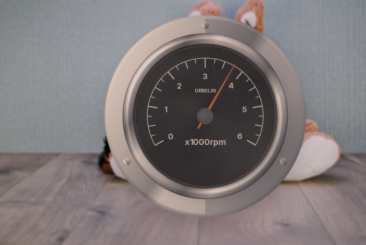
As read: {"value": 3750, "unit": "rpm"}
